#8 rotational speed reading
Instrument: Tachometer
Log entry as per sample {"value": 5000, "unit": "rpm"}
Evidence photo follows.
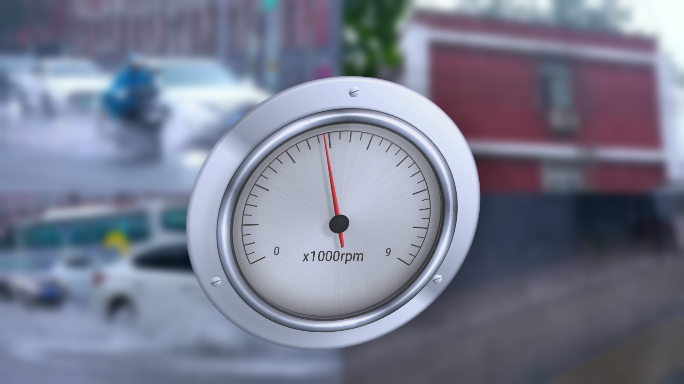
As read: {"value": 3875, "unit": "rpm"}
